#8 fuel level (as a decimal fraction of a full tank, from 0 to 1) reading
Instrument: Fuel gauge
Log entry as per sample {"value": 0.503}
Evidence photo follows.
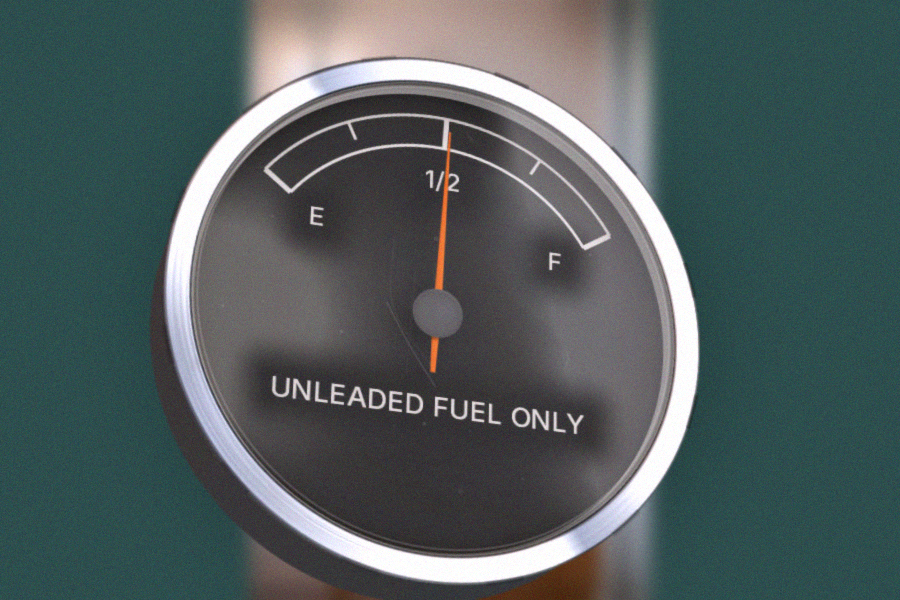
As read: {"value": 0.5}
